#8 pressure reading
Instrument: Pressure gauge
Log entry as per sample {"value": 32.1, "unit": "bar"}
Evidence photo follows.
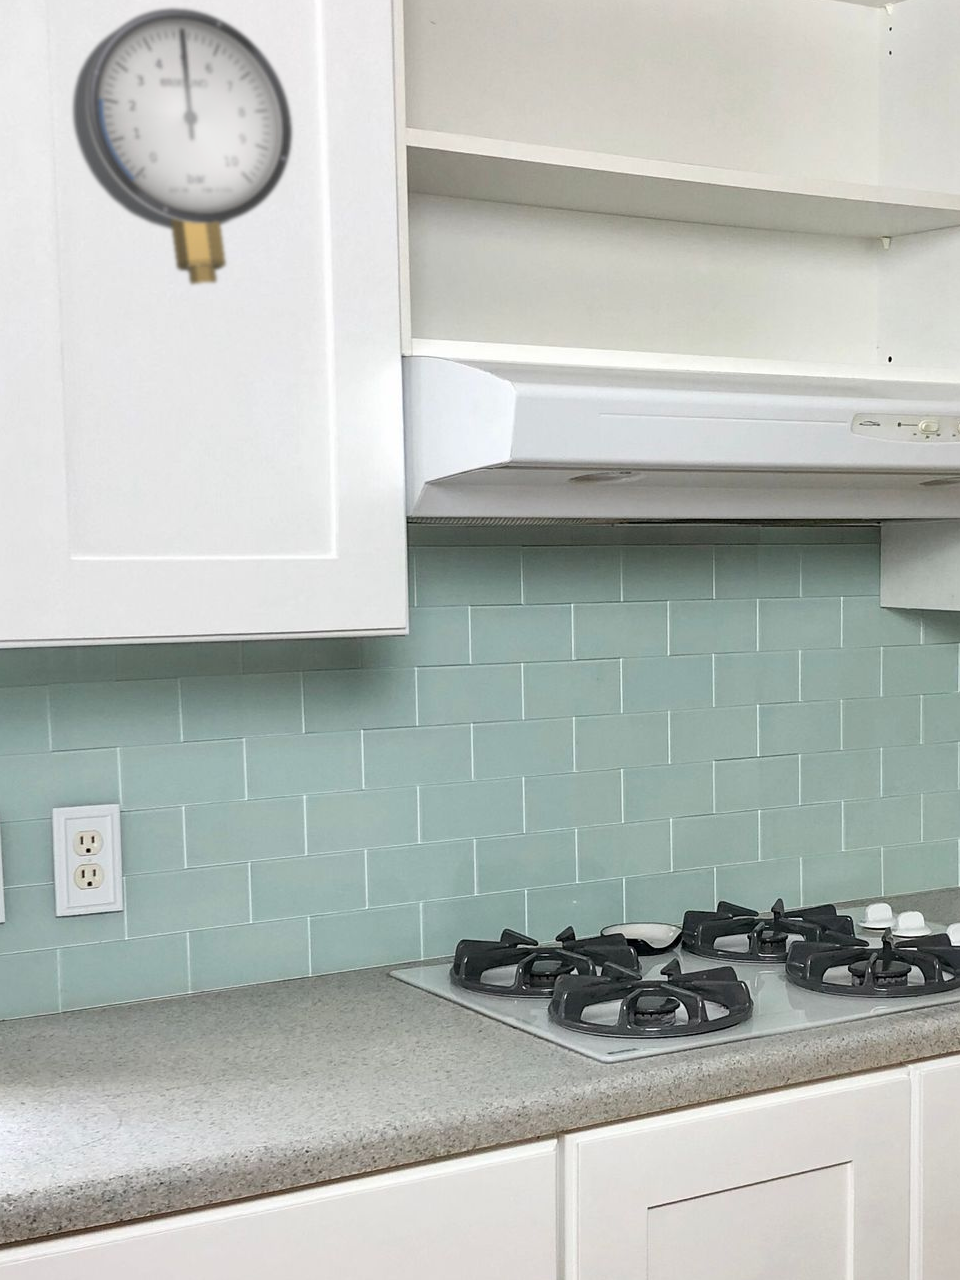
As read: {"value": 5, "unit": "bar"}
